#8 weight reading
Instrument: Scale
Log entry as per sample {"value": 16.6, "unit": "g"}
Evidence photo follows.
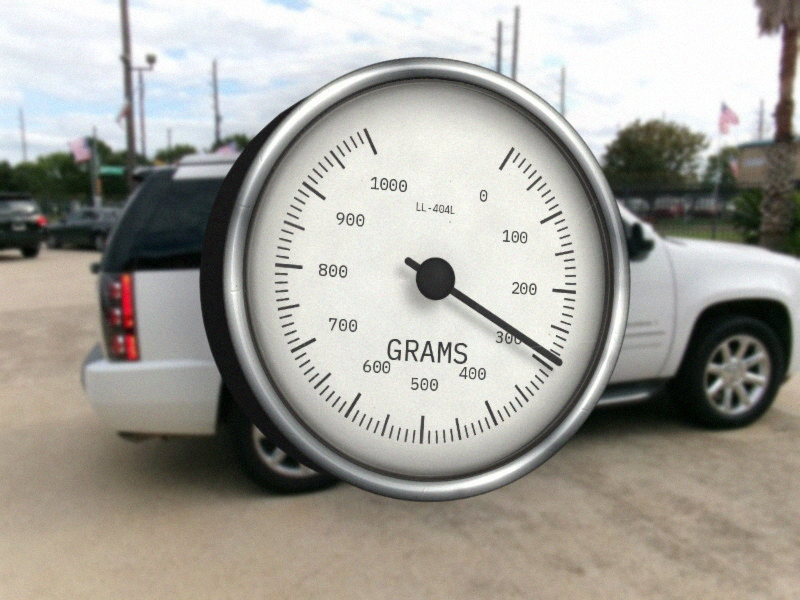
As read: {"value": 290, "unit": "g"}
